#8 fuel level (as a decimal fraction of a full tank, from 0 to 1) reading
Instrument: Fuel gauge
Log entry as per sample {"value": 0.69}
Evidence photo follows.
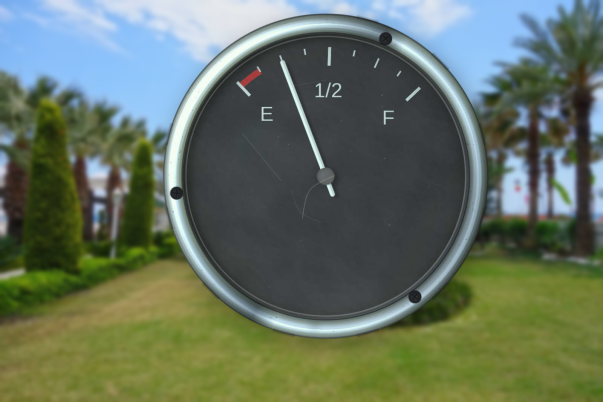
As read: {"value": 0.25}
